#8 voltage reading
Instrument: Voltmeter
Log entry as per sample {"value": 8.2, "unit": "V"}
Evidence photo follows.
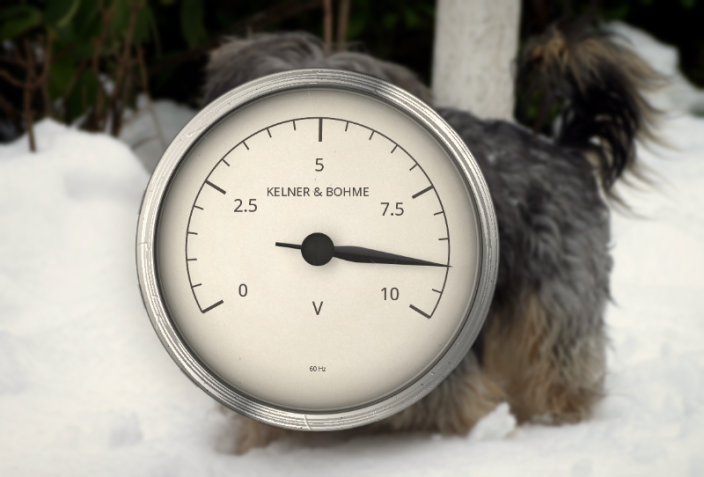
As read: {"value": 9, "unit": "V"}
